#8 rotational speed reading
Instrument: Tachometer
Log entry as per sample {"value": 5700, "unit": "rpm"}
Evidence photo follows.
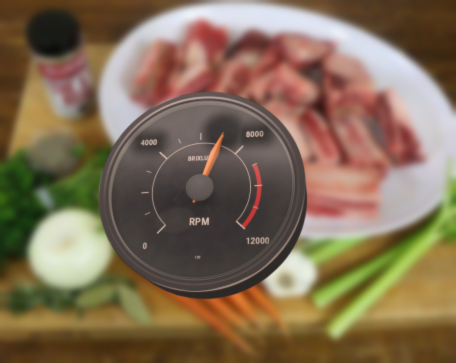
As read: {"value": 7000, "unit": "rpm"}
